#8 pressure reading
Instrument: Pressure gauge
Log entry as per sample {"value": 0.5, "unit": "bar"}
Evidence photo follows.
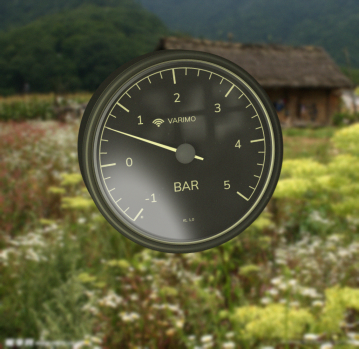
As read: {"value": 0.6, "unit": "bar"}
